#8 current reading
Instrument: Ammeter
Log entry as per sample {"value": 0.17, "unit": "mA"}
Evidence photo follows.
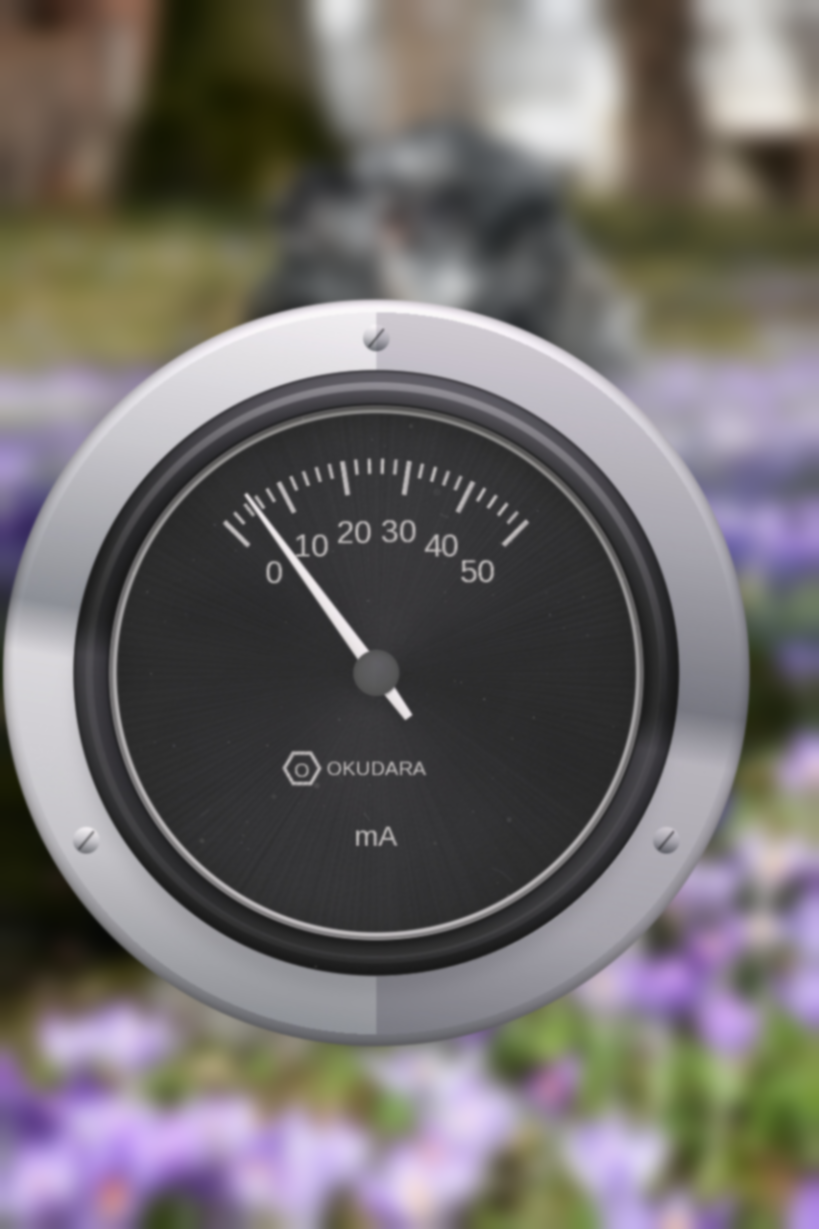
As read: {"value": 5, "unit": "mA"}
